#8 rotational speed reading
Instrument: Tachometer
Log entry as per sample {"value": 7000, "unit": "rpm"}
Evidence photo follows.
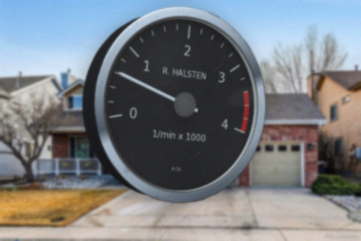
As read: {"value": 600, "unit": "rpm"}
